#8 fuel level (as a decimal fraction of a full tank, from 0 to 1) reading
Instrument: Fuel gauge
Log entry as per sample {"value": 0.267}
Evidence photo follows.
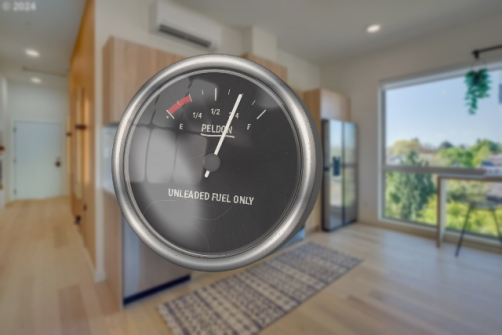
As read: {"value": 0.75}
